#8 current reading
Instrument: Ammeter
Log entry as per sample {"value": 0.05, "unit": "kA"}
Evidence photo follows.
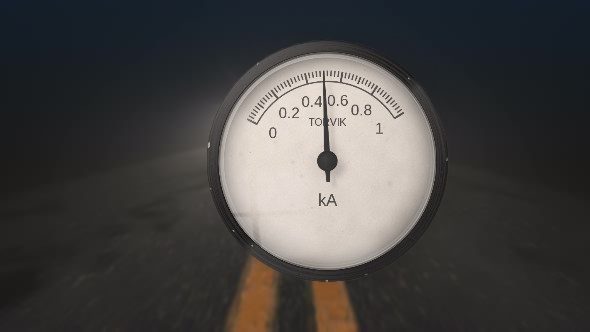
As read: {"value": 0.5, "unit": "kA"}
